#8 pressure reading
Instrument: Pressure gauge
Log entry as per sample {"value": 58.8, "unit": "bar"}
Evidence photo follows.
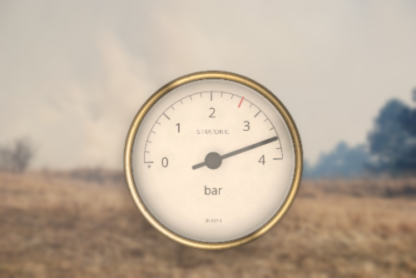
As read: {"value": 3.6, "unit": "bar"}
